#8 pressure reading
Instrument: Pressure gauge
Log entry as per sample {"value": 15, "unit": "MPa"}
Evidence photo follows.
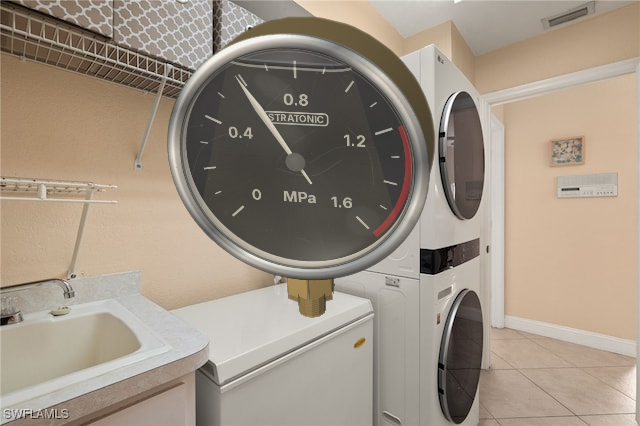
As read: {"value": 0.6, "unit": "MPa"}
